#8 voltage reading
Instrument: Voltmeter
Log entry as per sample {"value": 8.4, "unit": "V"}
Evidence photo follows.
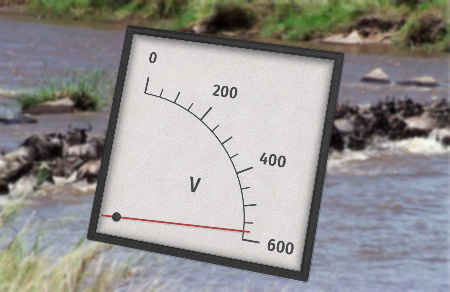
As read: {"value": 575, "unit": "V"}
